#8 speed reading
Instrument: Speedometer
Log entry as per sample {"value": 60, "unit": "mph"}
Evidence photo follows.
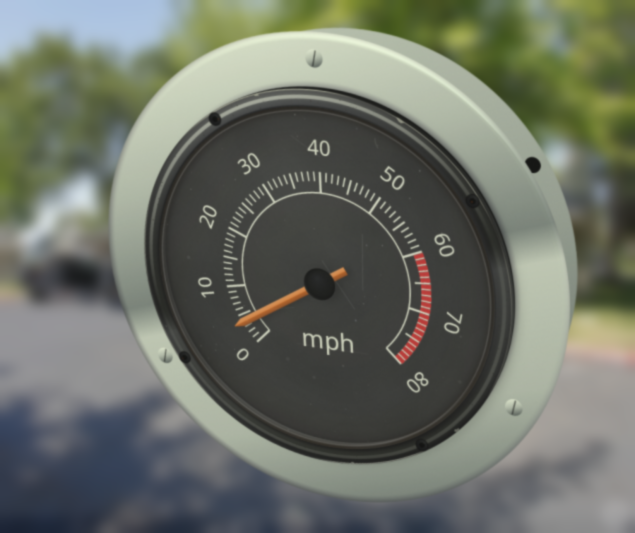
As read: {"value": 4, "unit": "mph"}
